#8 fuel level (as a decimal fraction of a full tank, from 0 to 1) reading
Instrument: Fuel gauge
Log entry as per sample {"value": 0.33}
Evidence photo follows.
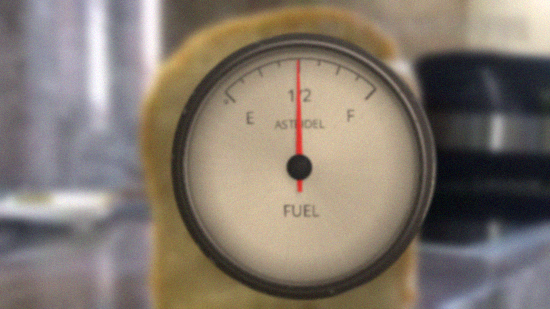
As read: {"value": 0.5}
